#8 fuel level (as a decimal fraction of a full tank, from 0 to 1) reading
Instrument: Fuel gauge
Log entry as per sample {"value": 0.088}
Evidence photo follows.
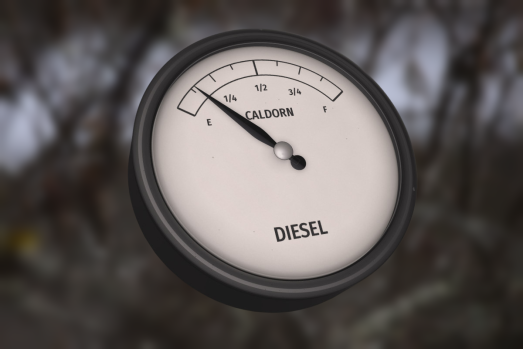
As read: {"value": 0.125}
